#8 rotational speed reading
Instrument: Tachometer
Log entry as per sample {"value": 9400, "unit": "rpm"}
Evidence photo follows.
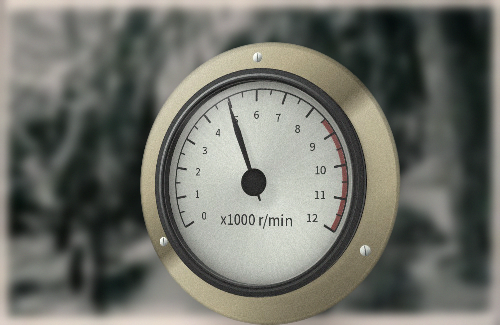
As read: {"value": 5000, "unit": "rpm"}
